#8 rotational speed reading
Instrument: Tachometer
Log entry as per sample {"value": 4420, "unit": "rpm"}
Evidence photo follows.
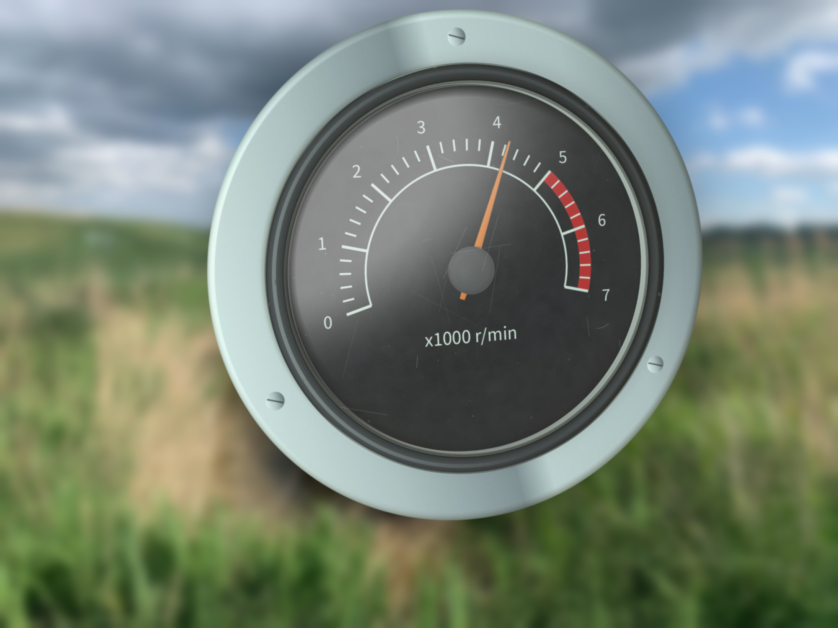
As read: {"value": 4200, "unit": "rpm"}
